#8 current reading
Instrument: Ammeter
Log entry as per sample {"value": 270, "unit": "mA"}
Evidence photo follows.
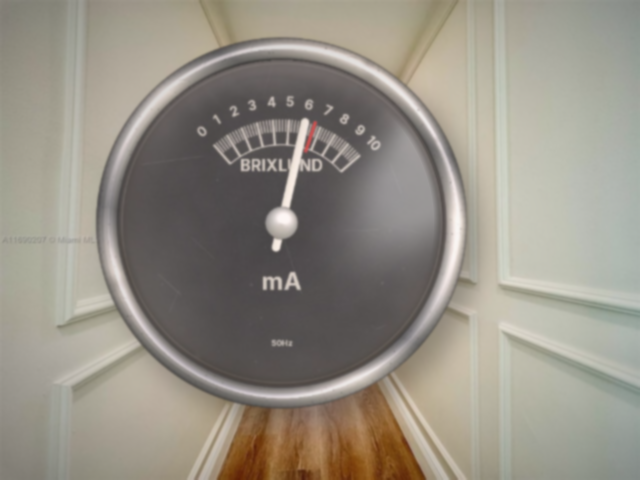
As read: {"value": 6, "unit": "mA"}
